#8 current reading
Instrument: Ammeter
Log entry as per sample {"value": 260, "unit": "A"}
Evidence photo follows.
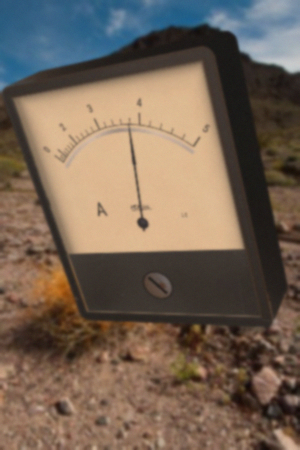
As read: {"value": 3.8, "unit": "A"}
